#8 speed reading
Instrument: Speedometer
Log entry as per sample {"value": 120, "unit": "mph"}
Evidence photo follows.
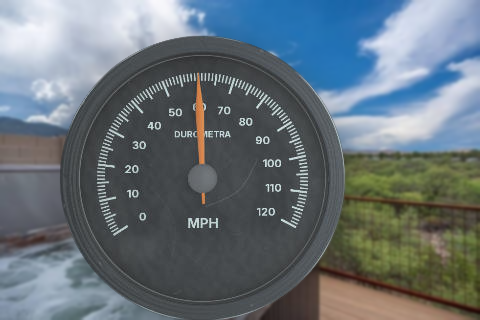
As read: {"value": 60, "unit": "mph"}
